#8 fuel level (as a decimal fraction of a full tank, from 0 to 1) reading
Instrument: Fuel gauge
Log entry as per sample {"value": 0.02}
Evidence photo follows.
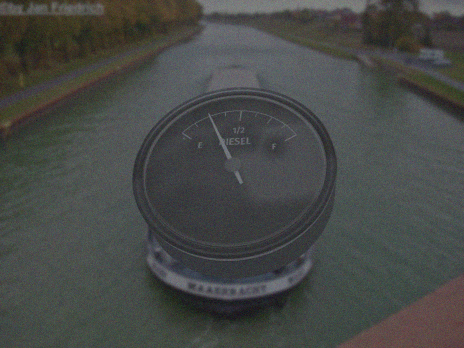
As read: {"value": 0.25}
